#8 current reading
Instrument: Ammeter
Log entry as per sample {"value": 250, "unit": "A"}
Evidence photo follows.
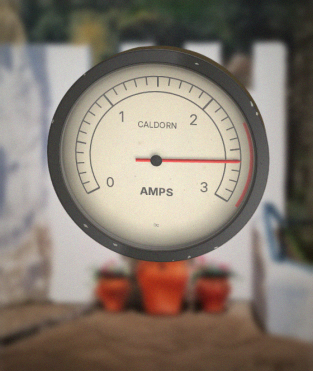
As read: {"value": 2.6, "unit": "A"}
